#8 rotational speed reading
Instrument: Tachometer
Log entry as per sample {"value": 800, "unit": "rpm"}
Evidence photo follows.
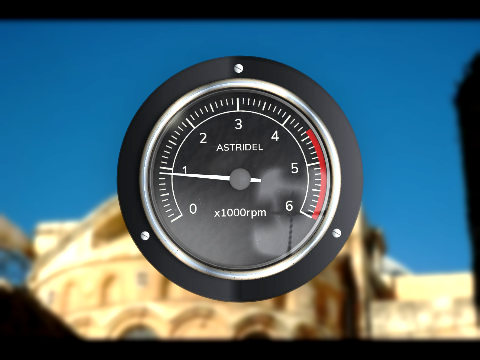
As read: {"value": 900, "unit": "rpm"}
